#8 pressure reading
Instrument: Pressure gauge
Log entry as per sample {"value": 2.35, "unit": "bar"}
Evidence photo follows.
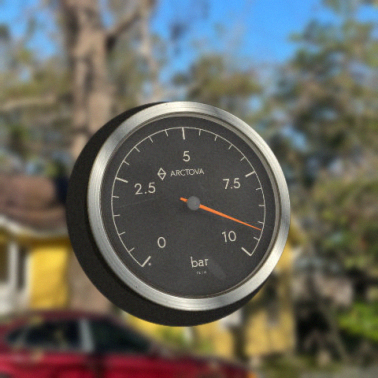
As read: {"value": 9.25, "unit": "bar"}
